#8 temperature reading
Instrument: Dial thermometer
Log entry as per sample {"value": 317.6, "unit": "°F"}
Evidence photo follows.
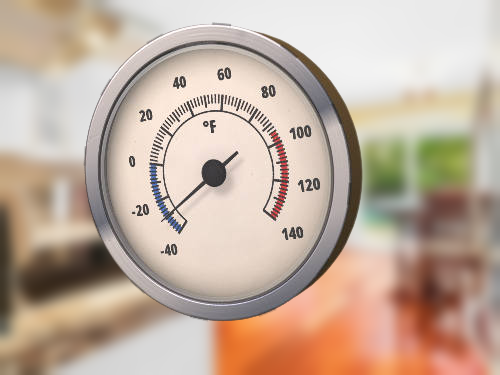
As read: {"value": -30, "unit": "°F"}
